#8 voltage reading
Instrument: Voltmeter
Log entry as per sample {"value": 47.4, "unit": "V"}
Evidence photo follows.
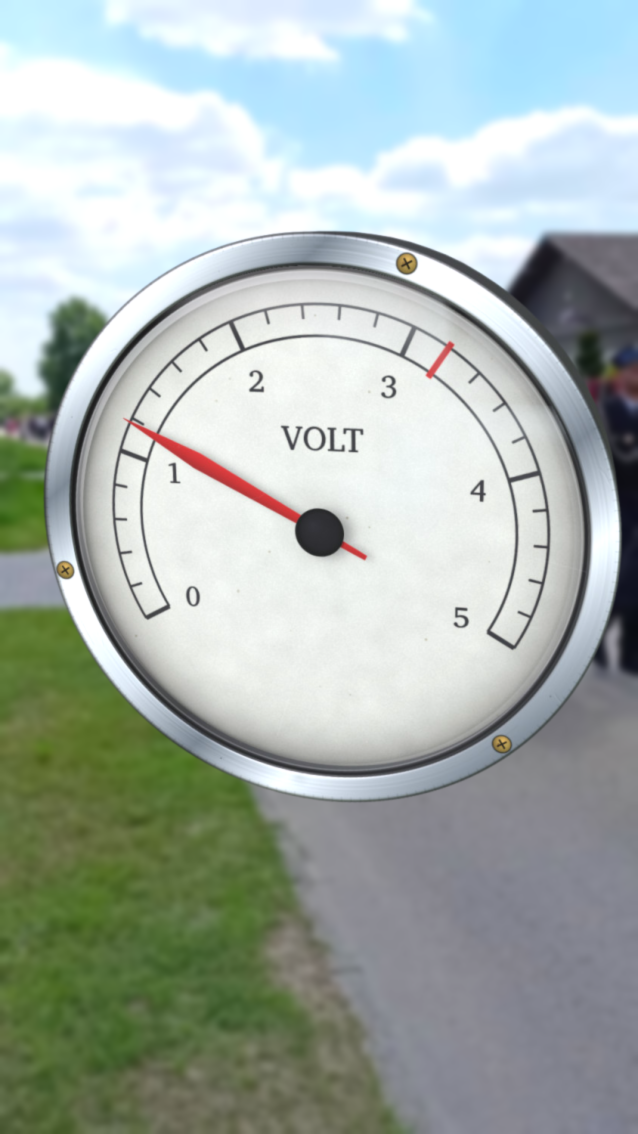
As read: {"value": 1.2, "unit": "V"}
